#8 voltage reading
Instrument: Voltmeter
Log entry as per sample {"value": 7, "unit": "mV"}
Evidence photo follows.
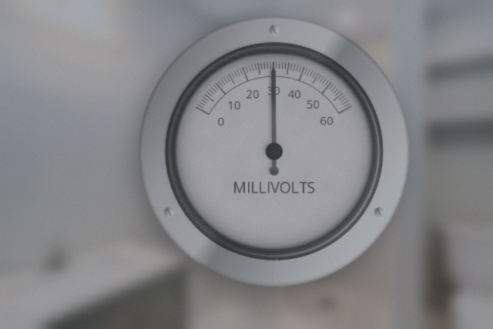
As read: {"value": 30, "unit": "mV"}
